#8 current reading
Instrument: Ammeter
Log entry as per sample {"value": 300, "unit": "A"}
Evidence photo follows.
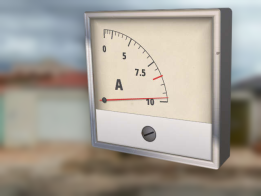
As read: {"value": 9.75, "unit": "A"}
